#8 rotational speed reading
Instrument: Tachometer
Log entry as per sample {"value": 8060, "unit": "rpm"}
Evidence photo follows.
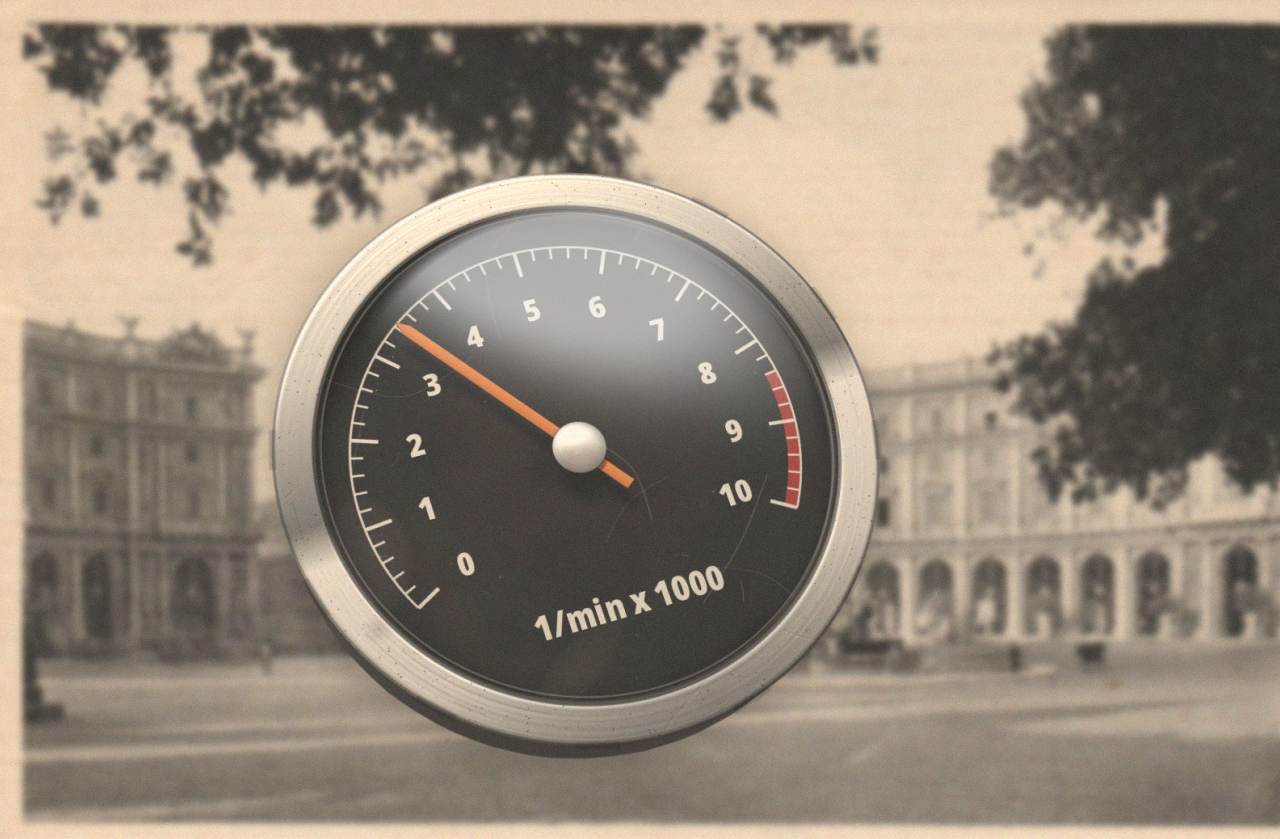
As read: {"value": 3400, "unit": "rpm"}
